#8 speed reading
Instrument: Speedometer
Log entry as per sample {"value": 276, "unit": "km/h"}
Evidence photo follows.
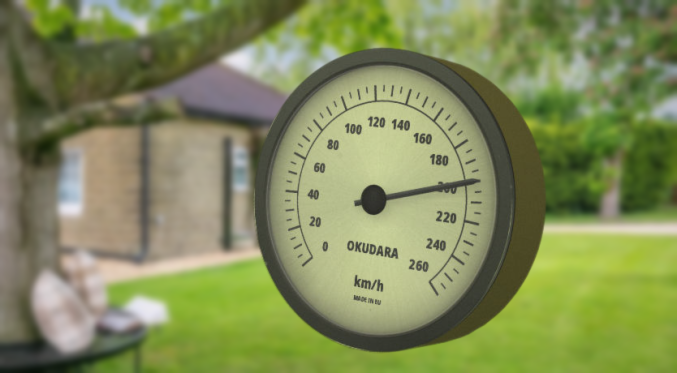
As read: {"value": 200, "unit": "km/h"}
